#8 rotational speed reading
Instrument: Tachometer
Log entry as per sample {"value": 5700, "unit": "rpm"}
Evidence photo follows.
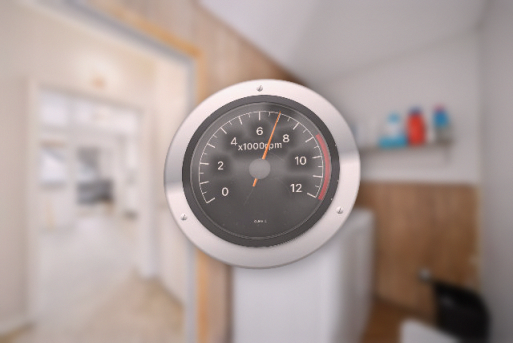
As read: {"value": 7000, "unit": "rpm"}
